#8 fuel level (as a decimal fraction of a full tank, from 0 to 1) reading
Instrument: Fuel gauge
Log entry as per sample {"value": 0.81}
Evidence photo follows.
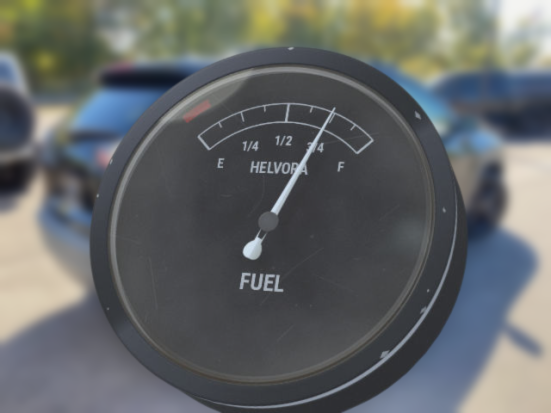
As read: {"value": 0.75}
